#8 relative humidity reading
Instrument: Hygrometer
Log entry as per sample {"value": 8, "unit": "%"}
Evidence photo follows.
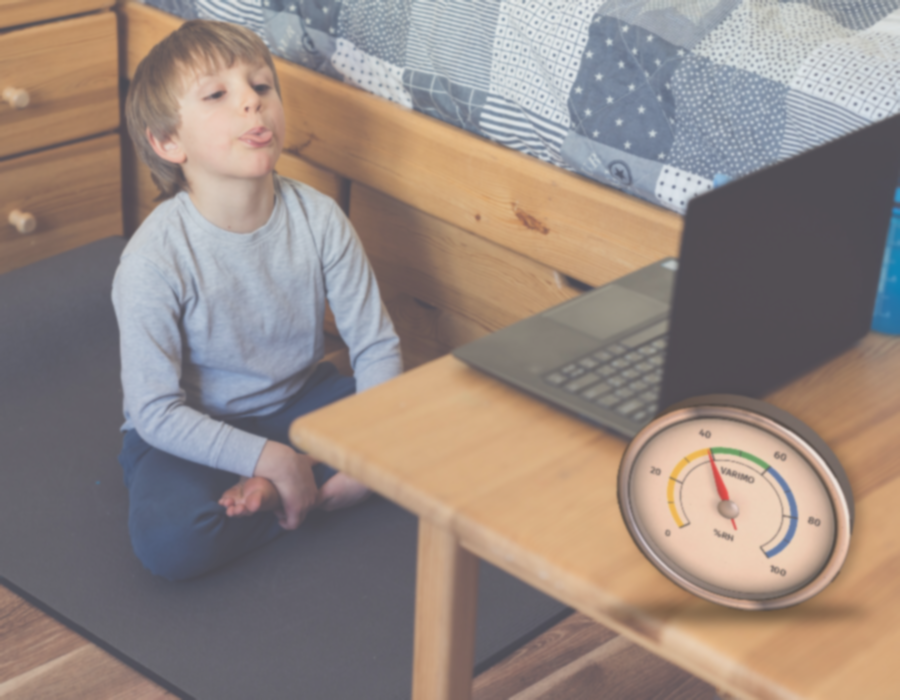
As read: {"value": 40, "unit": "%"}
